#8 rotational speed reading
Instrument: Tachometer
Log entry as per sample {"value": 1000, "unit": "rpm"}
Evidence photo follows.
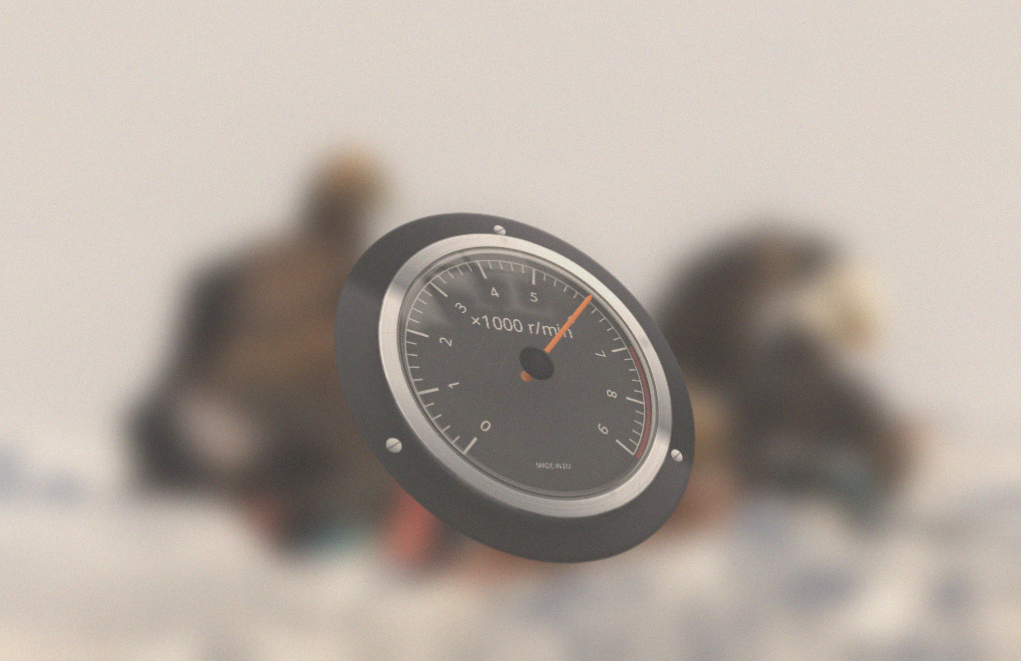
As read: {"value": 6000, "unit": "rpm"}
